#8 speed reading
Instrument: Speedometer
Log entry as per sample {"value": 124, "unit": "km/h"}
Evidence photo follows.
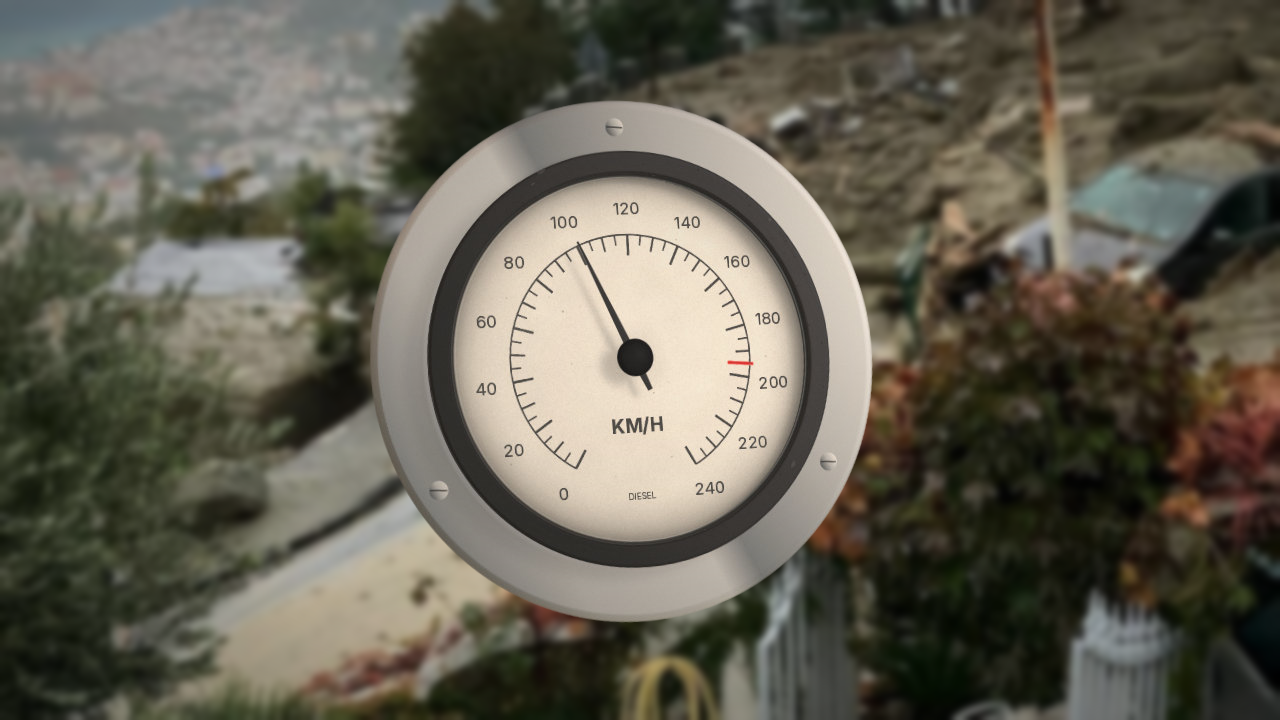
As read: {"value": 100, "unit": "km/h"}
